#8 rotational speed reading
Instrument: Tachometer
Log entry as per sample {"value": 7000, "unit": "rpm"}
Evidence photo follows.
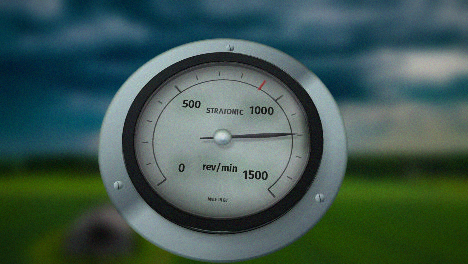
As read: {"value": 1200, "unit": "rpm"}
